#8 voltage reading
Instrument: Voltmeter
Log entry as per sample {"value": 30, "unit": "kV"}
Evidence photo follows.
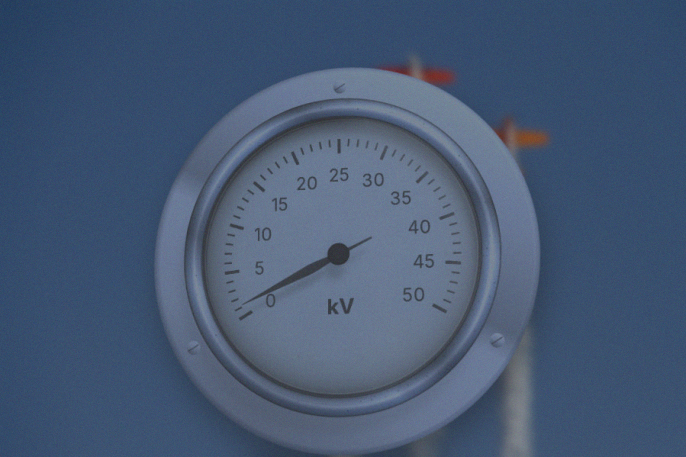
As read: {"value": 1, "unit": "kV"}
